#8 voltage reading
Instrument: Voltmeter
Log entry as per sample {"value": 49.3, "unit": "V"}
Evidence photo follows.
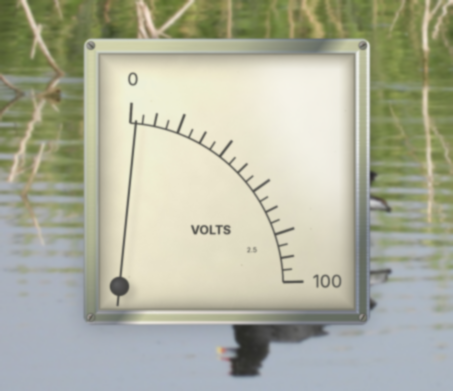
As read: {"value": 2.5, "unit": "V"}
